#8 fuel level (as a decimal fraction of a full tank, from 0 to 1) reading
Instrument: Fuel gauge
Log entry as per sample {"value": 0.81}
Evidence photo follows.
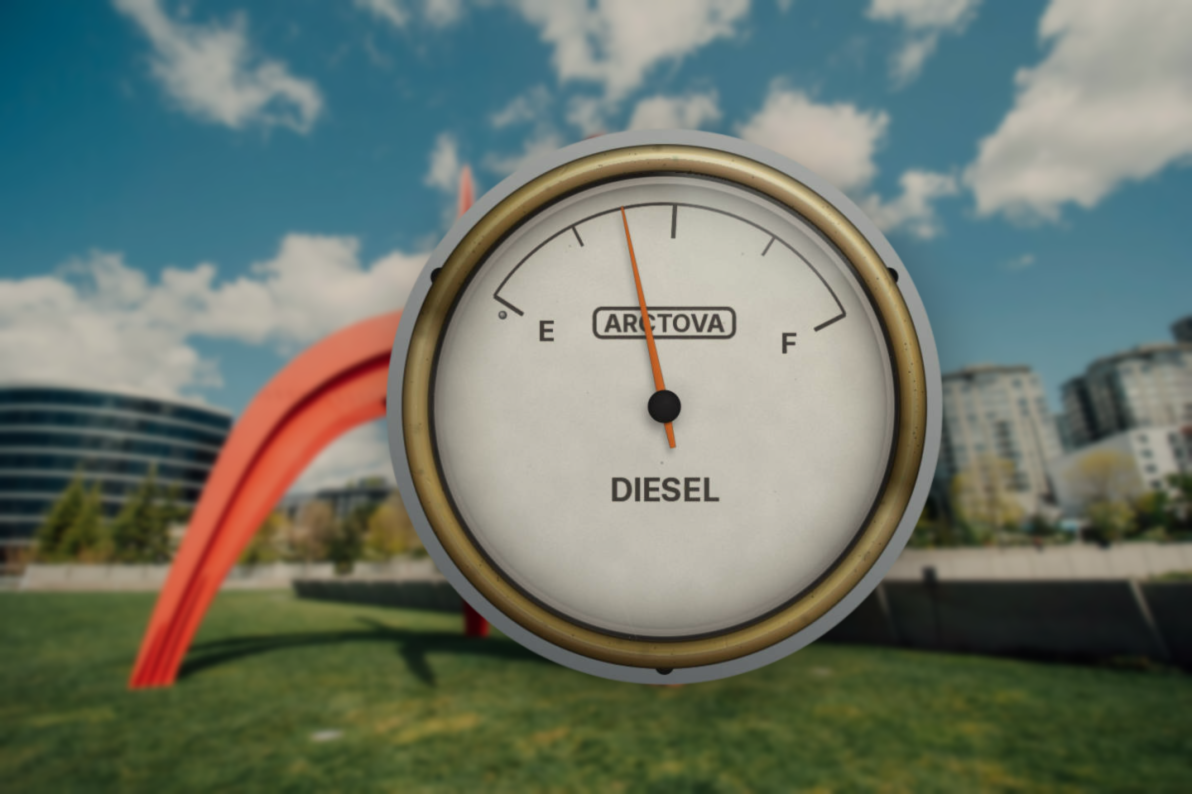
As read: {"value": 0.375}
